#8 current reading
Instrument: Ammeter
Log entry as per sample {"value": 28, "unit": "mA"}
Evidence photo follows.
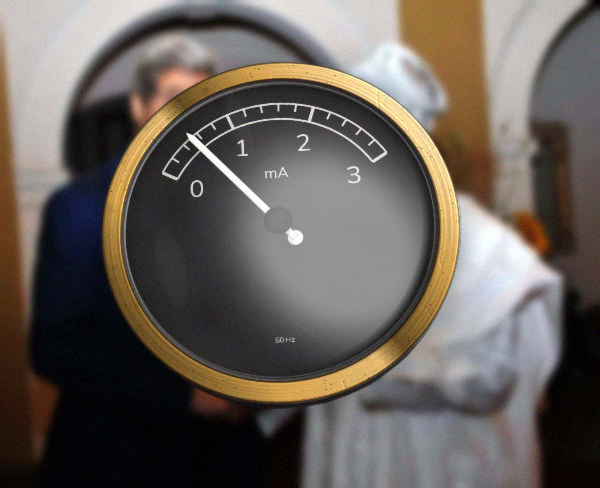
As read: {"value": 0.5, "unit": "mA"}
